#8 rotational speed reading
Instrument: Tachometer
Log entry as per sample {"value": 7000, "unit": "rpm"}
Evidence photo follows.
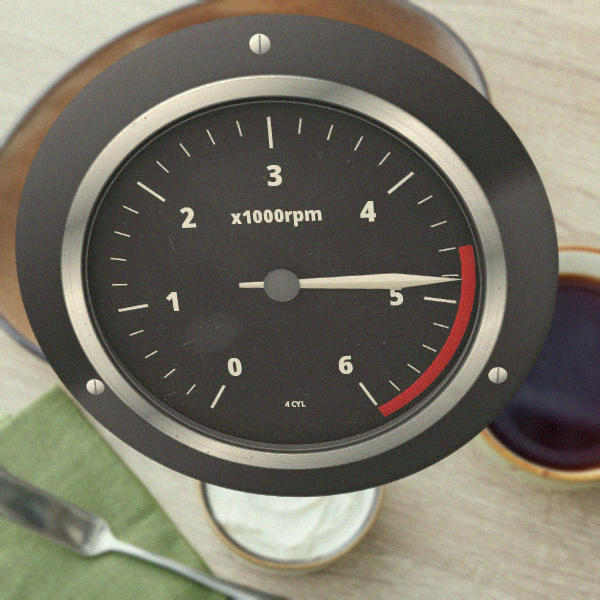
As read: {"value": 4800, "unit": "rpm"}
